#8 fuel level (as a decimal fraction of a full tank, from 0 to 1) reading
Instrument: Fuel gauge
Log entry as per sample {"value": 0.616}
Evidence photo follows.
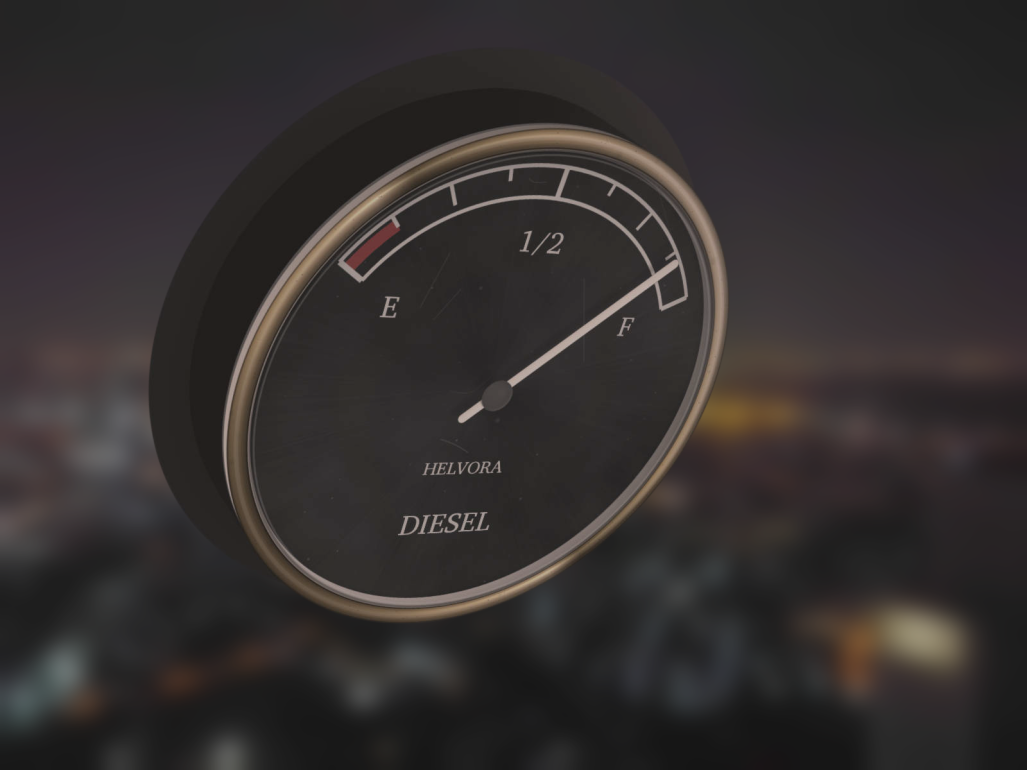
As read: {"value": 0.875}
